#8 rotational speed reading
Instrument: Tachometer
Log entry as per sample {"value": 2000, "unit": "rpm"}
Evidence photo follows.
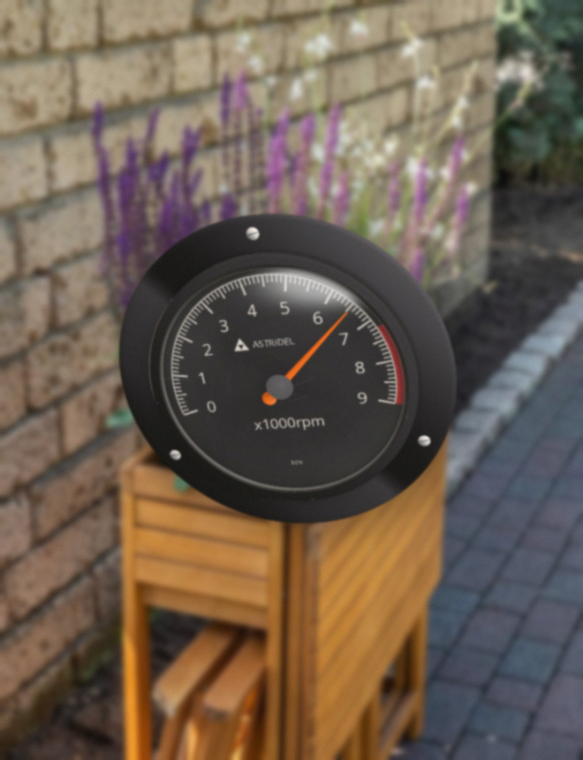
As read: {"value": 6500, "unit": "rpm"}
